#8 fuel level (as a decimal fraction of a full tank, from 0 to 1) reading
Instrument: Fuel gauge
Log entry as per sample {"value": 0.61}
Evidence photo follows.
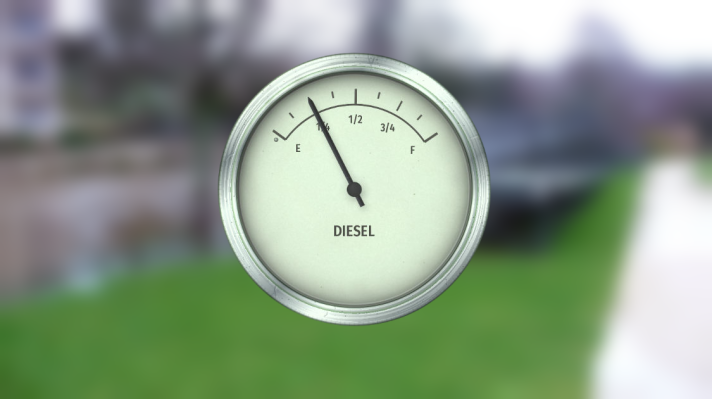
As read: {"value": 0.25}
